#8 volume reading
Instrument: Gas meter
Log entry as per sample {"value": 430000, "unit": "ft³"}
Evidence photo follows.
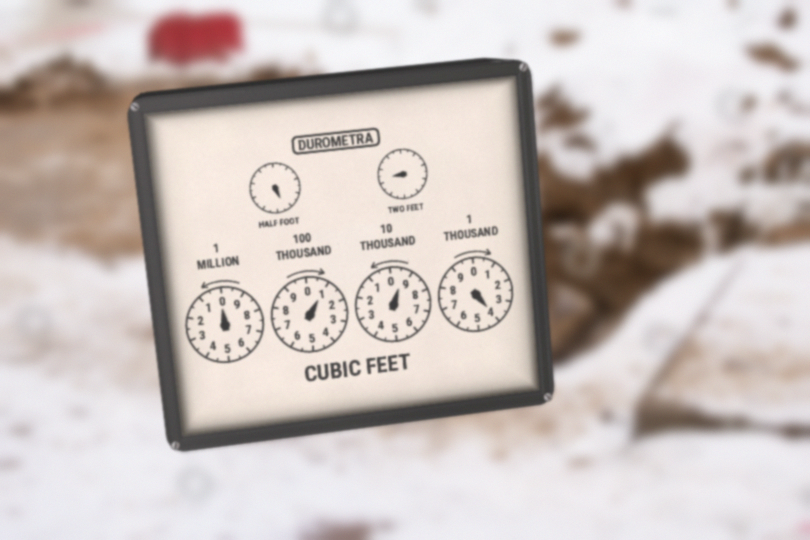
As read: {"value": 9400, "unit": "ft³"}
